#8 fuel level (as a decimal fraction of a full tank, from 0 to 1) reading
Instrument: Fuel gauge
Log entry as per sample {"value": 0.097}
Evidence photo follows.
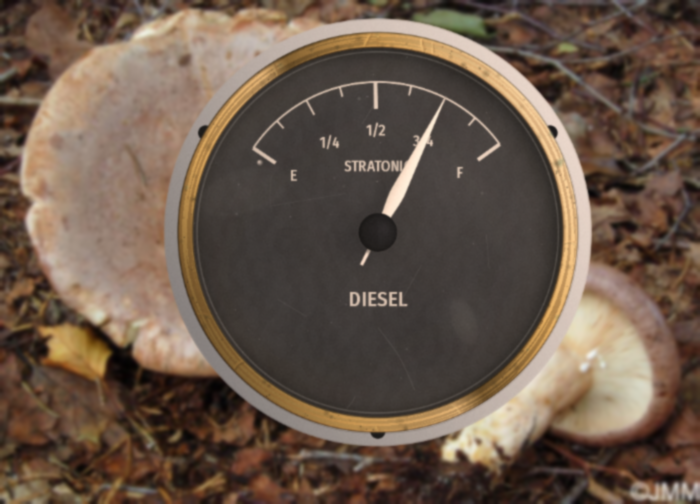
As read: {"value": 0.75}
